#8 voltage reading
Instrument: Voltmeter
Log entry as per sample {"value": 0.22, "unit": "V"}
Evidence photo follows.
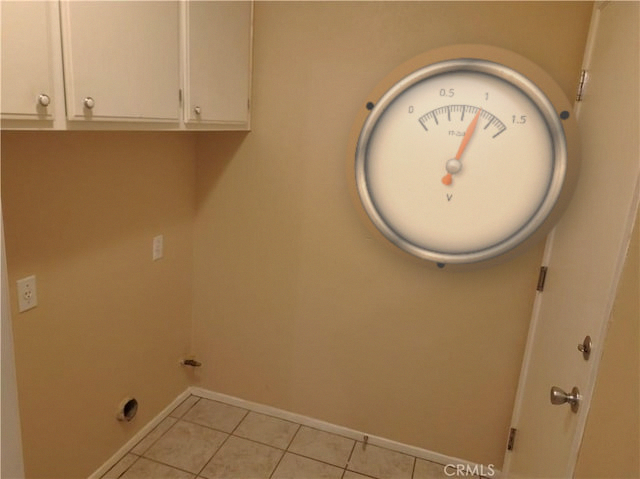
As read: {"value": 1, "unit": "V"}
